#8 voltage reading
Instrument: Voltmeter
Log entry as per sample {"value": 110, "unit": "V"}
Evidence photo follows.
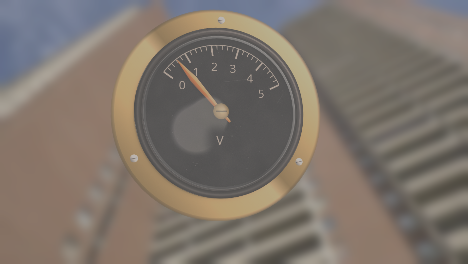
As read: {"value": 0.6, "unit": "V"}
